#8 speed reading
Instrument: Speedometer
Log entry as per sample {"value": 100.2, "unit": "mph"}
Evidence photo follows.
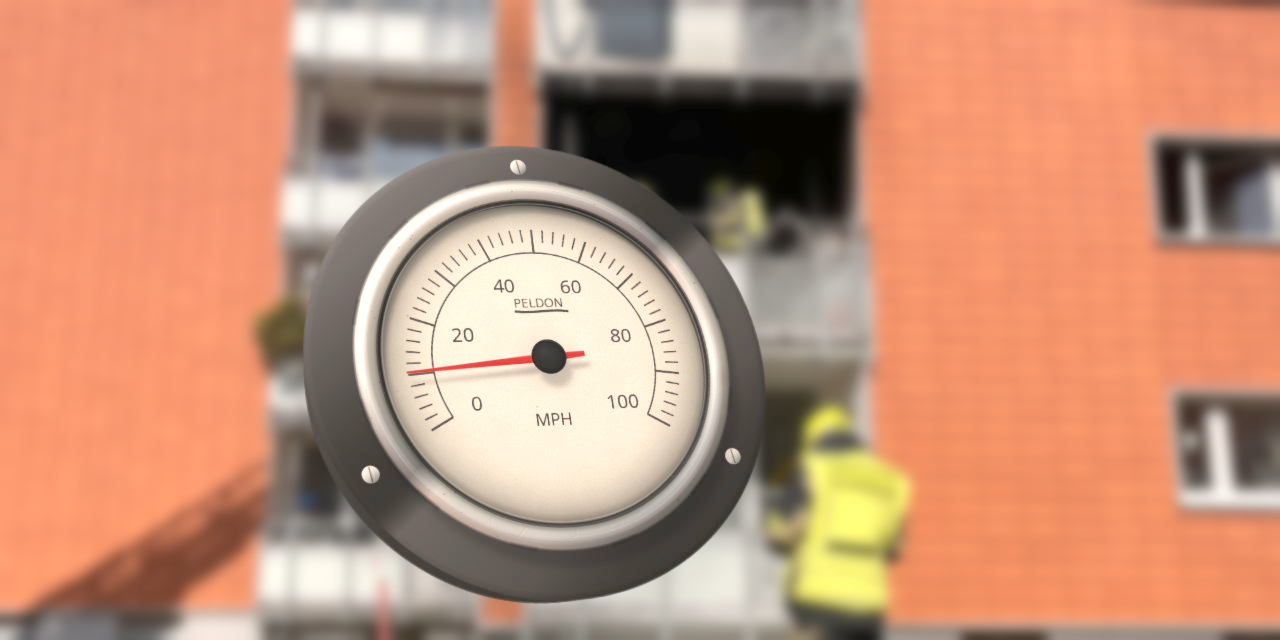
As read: {"value": 10, "unit": "mph"}
